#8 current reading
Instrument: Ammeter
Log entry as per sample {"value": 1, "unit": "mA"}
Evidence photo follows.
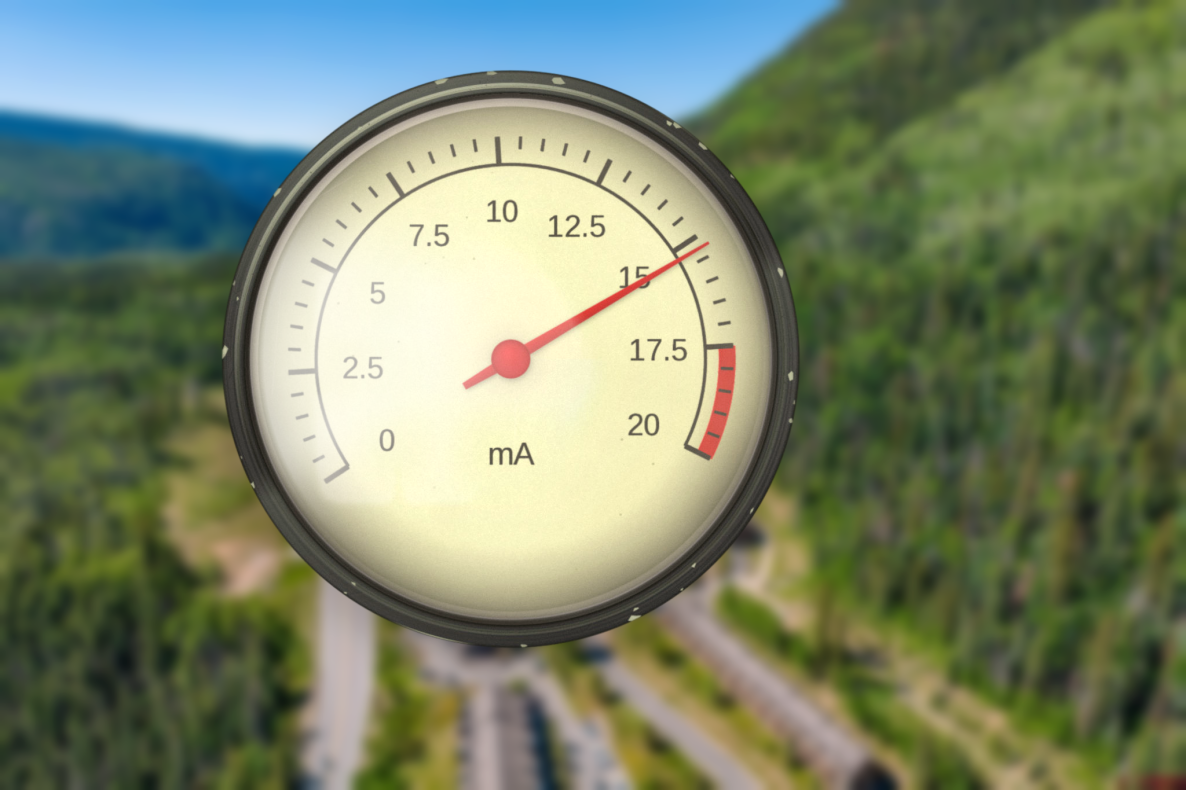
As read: {"value": 15.25, "unit": "mA"}
